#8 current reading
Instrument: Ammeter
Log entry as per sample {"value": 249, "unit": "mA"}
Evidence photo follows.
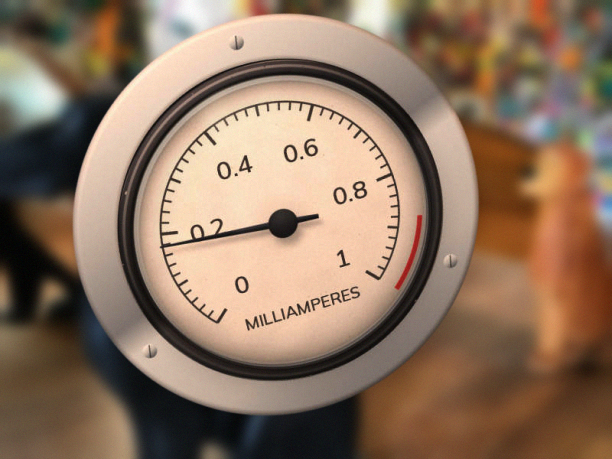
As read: {"value": 0.18, "unit": "mA"}
